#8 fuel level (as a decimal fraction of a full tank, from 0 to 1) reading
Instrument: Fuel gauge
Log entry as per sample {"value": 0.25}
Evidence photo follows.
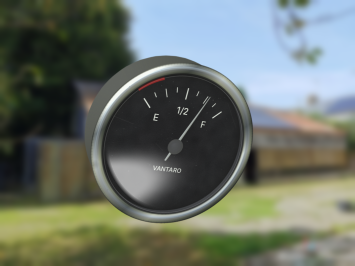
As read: {"value": 0.75}
